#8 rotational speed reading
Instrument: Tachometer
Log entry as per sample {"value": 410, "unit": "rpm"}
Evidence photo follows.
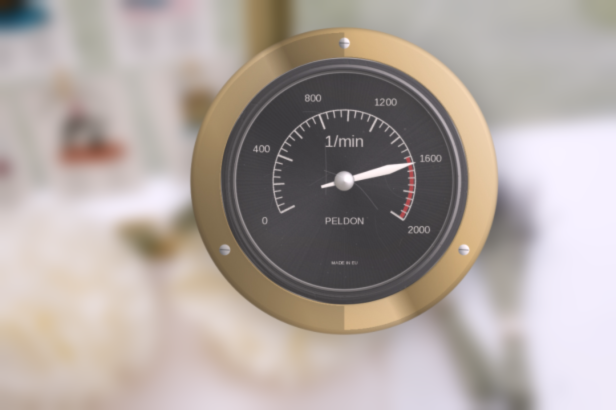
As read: {"value": 1600, "unit": "rpm"}
